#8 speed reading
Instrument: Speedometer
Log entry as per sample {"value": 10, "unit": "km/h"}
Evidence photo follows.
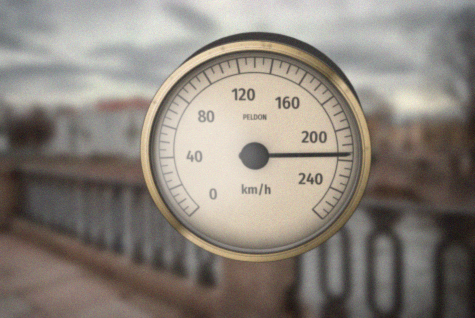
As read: {"value": 215, "unit": "km/h"}
